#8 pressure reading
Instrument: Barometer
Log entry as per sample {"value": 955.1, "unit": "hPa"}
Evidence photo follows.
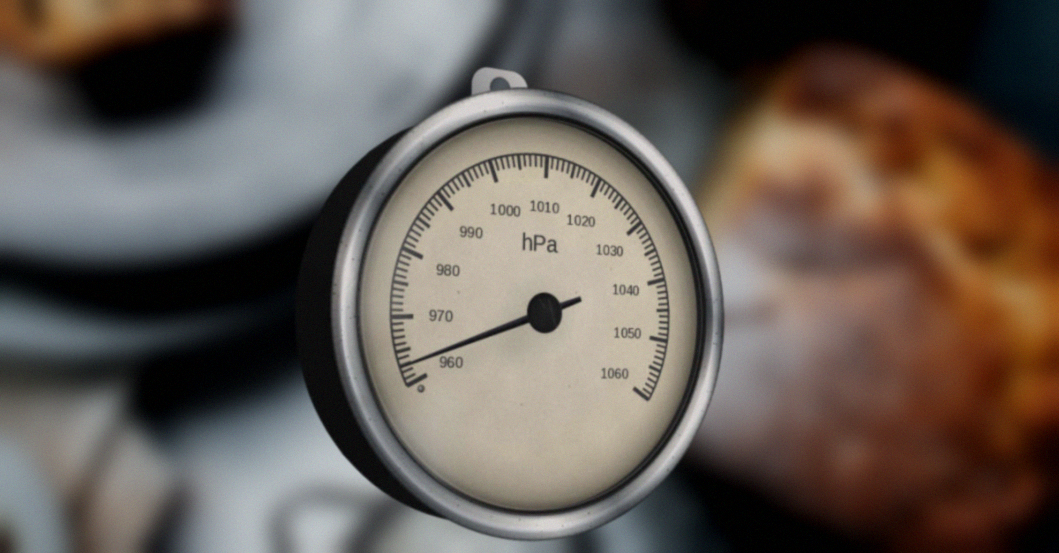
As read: {"value": 963, "unit": "hPa"}
